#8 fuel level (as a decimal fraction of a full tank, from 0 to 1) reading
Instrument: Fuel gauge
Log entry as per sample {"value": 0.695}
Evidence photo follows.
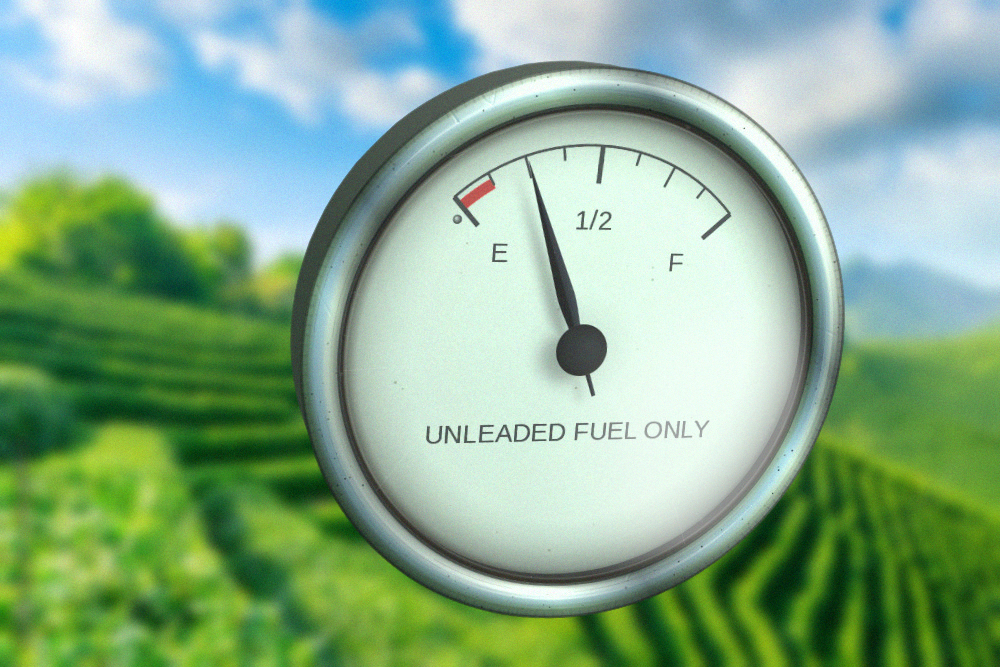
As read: {"value": 0.25}
